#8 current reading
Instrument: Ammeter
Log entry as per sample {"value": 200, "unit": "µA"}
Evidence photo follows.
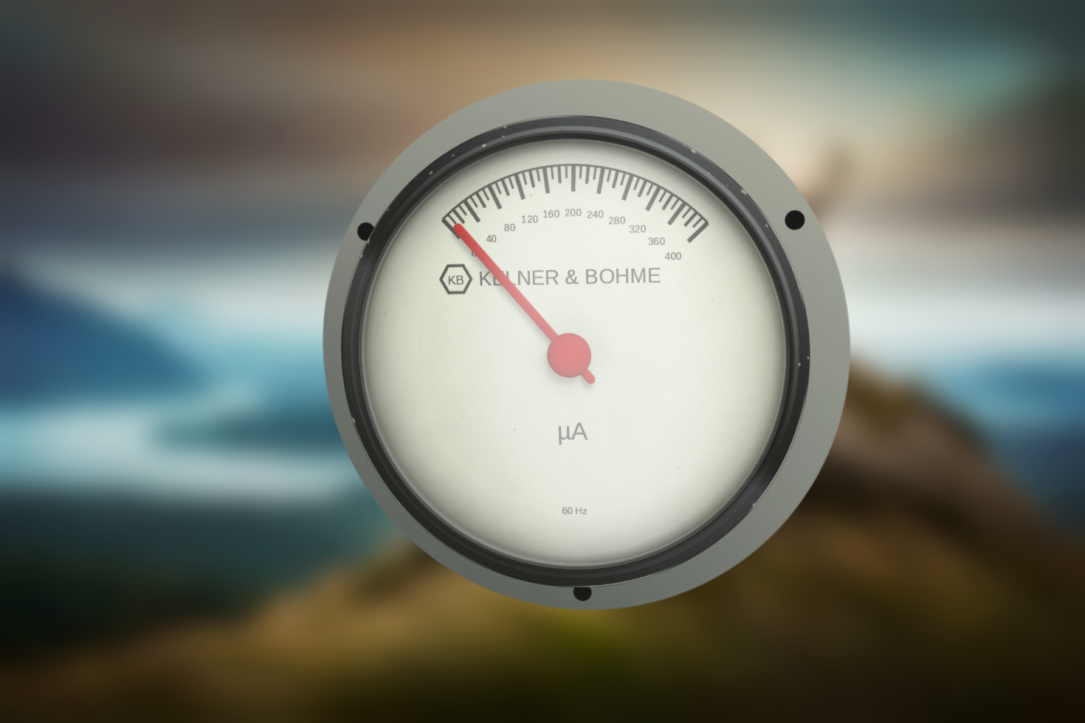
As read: {"value": 10, "unit": "µA"}
